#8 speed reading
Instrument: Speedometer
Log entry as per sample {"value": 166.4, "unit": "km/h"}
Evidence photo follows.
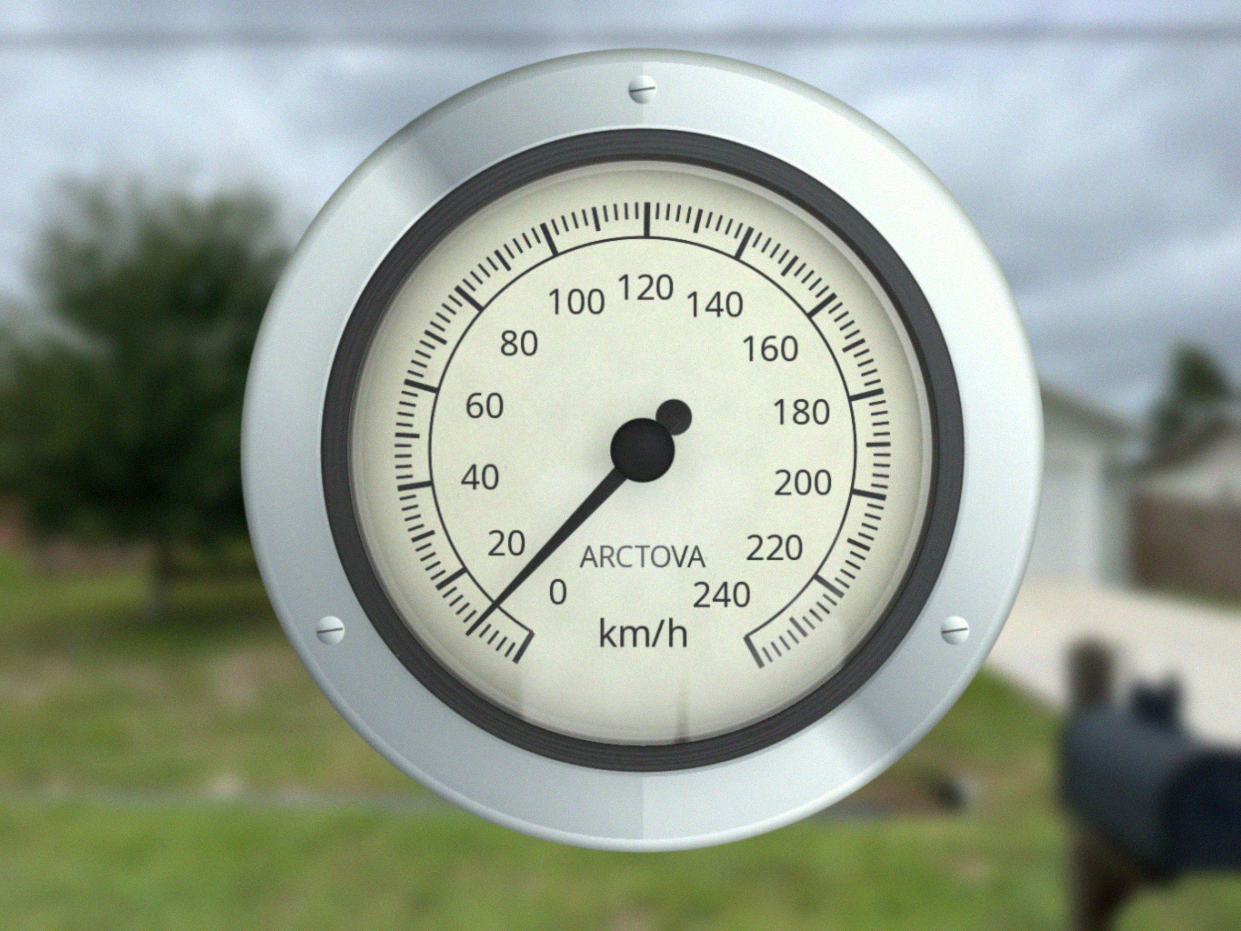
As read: {"value": 10, "unit": "km/h"}
